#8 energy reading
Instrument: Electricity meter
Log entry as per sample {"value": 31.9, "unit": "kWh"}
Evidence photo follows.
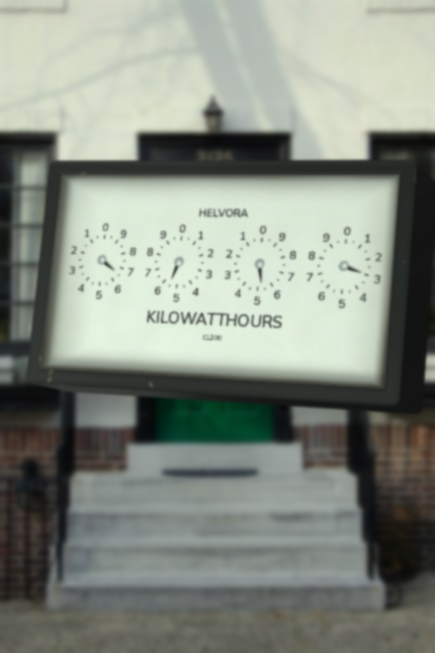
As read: {"value": 6553, "unit": "kWh"}
